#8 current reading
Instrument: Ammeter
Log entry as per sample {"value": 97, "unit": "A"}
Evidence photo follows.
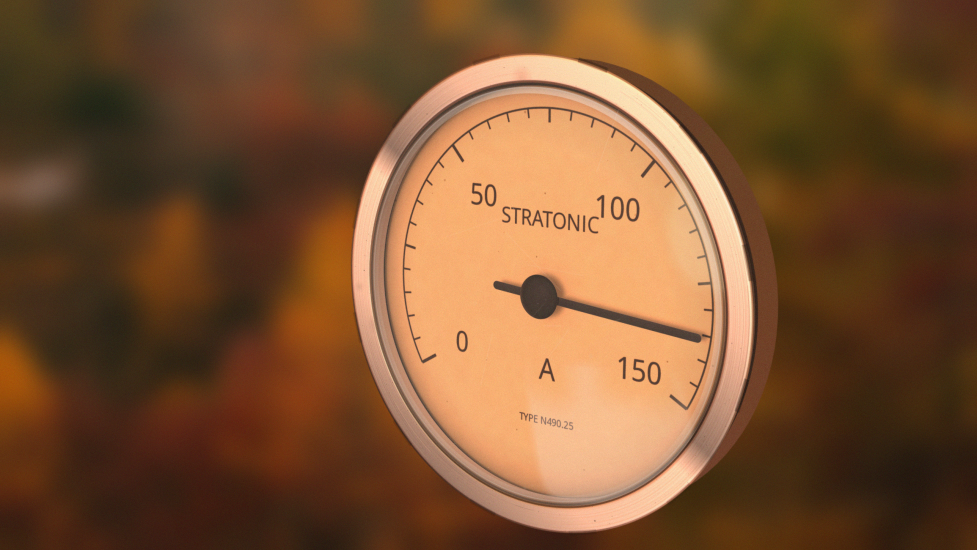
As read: {"value": 135, "unit": "A"}
